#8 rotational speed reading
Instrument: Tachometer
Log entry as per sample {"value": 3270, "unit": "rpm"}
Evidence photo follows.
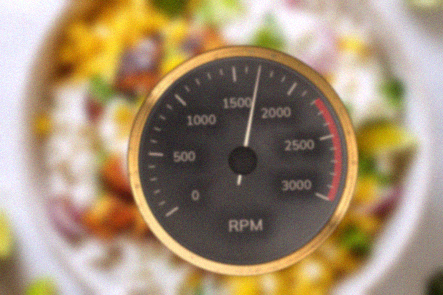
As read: {"value": 1700, "unit": "rpm"}
